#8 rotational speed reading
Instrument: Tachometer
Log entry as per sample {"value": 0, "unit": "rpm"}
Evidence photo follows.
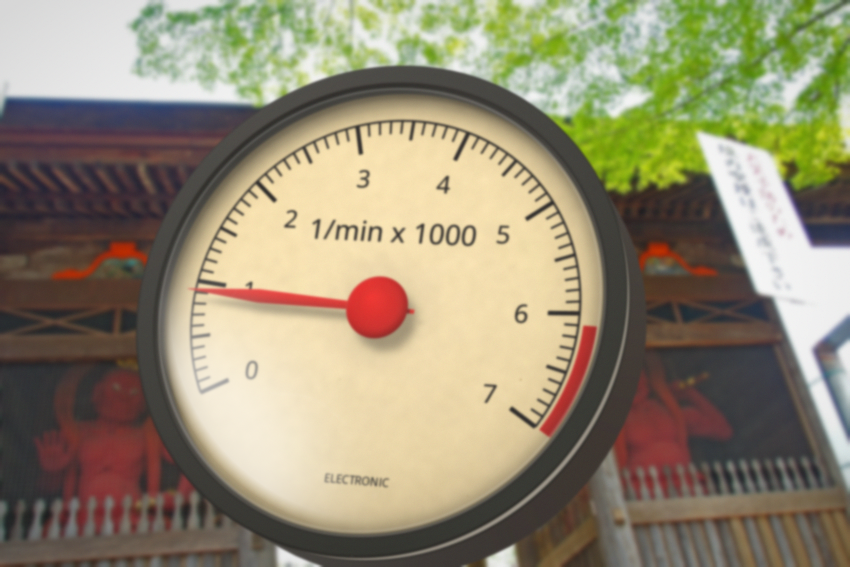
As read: {"value": 900, "unit": "rpm"}
